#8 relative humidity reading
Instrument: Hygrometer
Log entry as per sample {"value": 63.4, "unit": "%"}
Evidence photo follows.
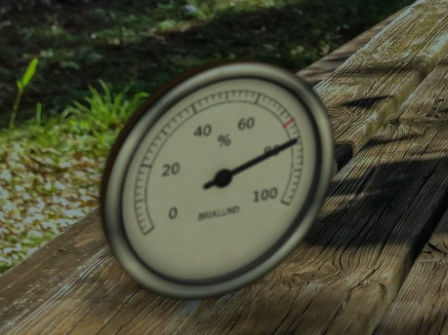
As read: {"value": 80, "unit": "%"}
